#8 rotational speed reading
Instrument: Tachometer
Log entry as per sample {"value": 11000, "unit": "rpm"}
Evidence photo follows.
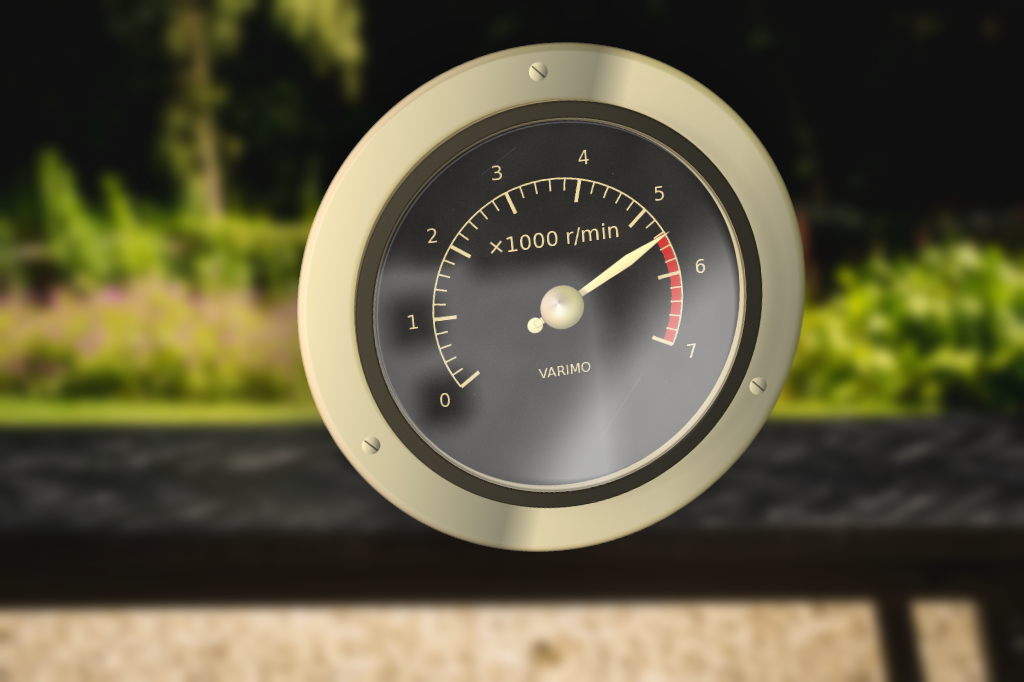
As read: {"value": 5400, "unit": "rpm"}
